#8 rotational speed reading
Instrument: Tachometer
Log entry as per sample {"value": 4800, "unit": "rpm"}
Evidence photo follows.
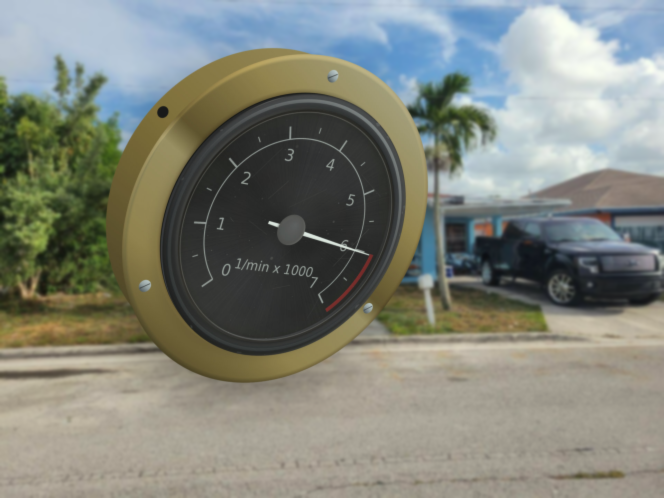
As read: {"value": 6000, "unit": "rpm"}
